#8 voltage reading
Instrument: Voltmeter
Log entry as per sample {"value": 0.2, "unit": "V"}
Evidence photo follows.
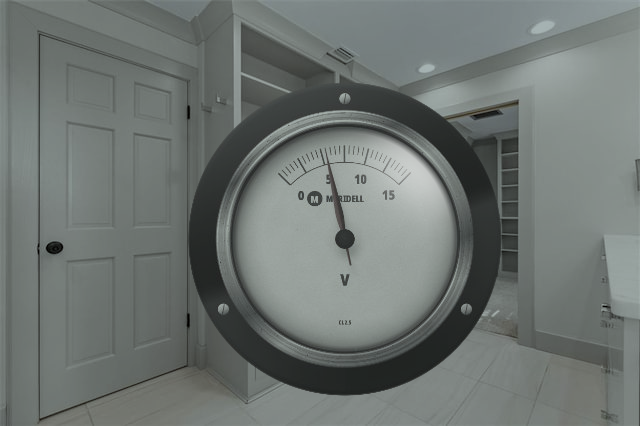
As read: {"value": 5.5, "unit": "V"}
